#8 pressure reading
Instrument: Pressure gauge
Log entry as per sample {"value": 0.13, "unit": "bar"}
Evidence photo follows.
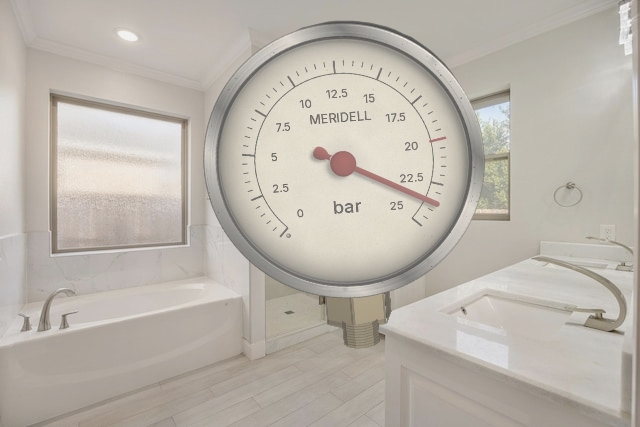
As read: {"value": 23.5, "unit": "bar"}
